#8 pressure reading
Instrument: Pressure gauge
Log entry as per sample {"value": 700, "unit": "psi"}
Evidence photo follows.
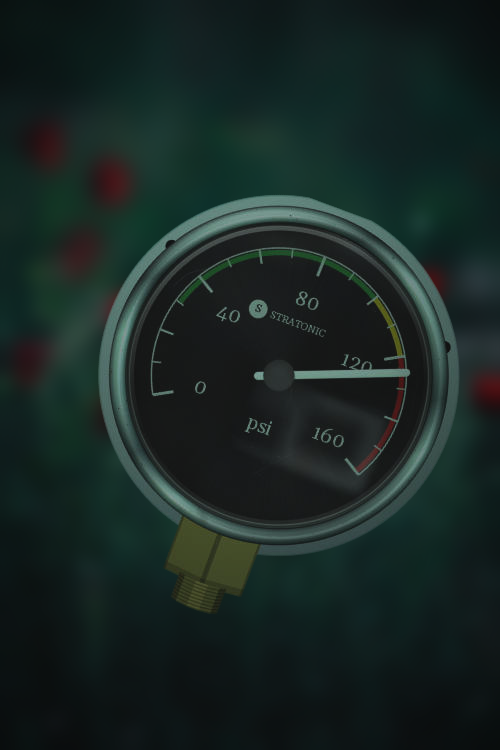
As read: {"value": 125, "unit": "psi"}
